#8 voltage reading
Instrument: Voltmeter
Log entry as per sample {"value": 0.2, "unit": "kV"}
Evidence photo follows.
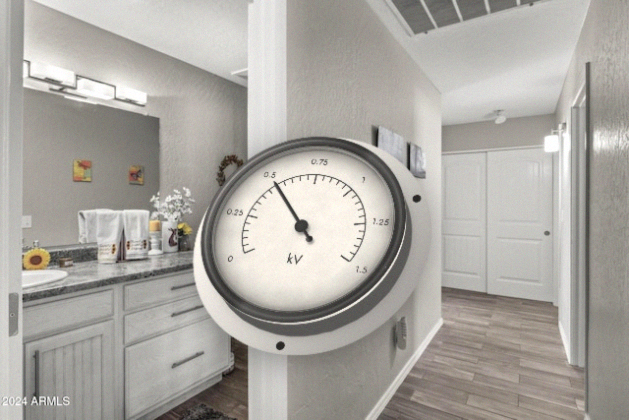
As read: {"value": 0.5, "unit": "kV"}
